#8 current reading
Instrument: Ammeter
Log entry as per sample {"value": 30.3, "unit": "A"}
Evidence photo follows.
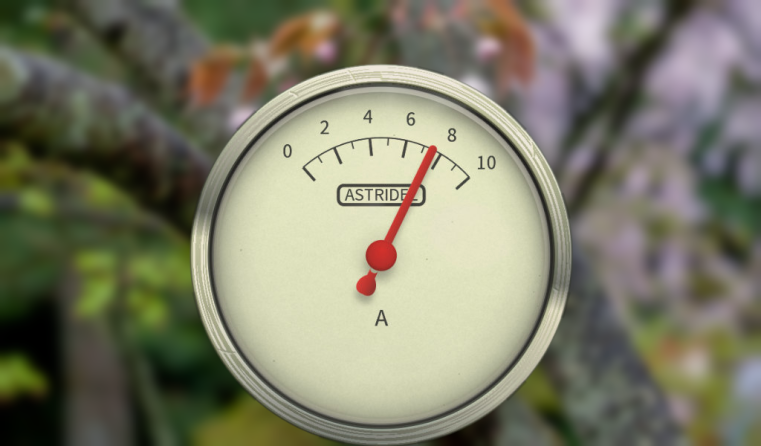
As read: {"value": 7.5, "unit": "A"}
